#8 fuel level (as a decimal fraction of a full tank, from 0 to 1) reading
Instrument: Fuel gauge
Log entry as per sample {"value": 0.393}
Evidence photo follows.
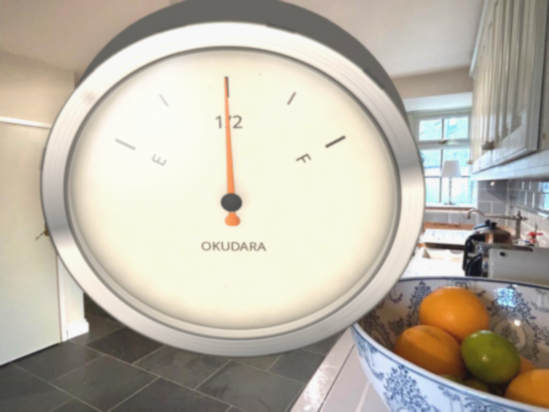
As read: {"value": 0.5}
